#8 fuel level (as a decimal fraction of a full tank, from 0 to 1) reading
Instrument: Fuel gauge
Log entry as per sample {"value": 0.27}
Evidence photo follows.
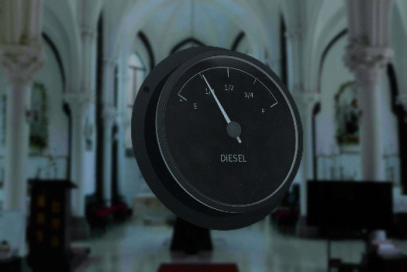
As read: {"value": 0.25}
